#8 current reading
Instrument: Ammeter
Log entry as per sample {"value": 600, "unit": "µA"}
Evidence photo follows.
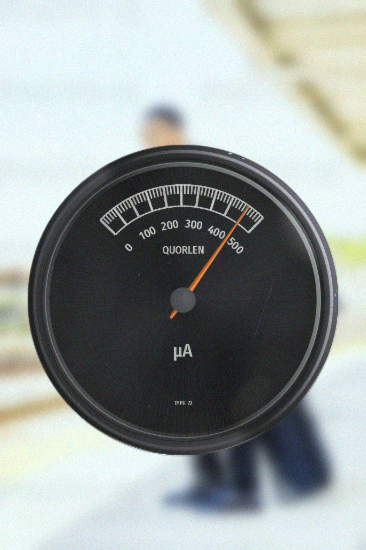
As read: {"value": 450, "unit": "µA"}
